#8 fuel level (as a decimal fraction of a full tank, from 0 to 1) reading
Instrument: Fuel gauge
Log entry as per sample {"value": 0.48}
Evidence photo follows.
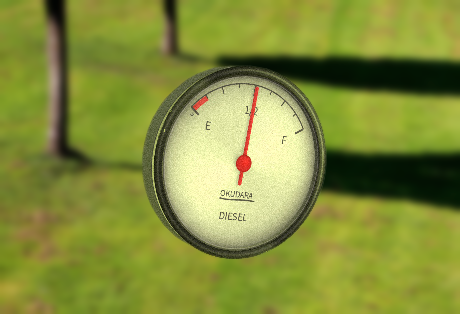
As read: {"value": 0.5}
